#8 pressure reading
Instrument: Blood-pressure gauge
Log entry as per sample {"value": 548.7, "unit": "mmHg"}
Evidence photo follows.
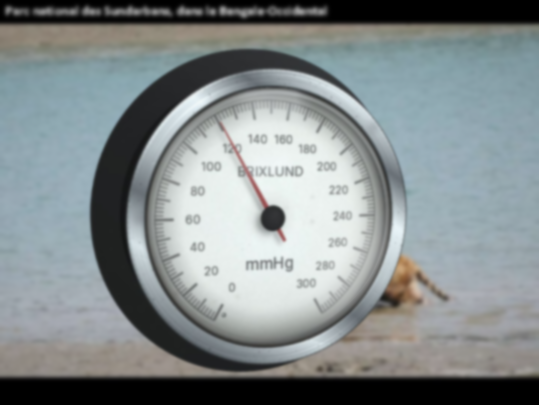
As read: {"value": 120, "unit": "mmHg"}
